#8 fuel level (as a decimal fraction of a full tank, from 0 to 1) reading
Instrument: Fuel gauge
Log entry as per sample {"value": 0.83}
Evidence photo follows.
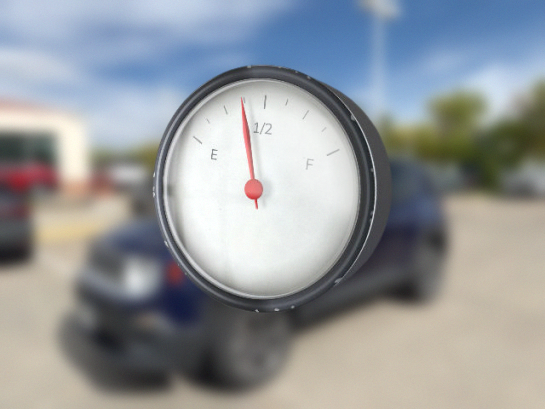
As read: {"value": 0.375}
